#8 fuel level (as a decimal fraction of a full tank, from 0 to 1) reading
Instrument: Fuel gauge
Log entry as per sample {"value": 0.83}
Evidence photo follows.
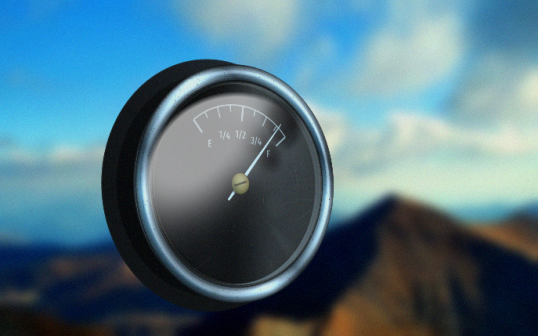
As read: {"value": 0.875}
